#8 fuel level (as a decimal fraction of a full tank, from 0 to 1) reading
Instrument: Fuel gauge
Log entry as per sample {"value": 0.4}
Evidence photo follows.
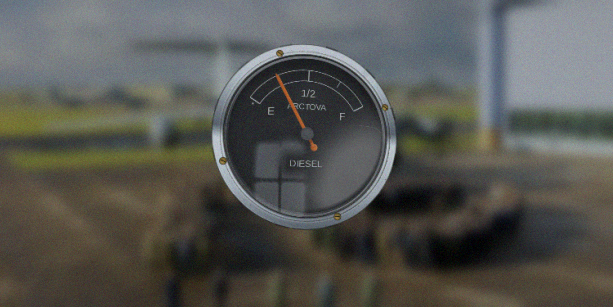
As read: {"value": 0.25}
